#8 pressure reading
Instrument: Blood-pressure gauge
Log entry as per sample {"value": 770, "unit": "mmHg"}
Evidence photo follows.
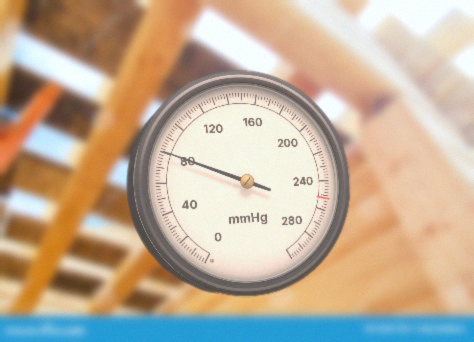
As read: {"value": 80, "unit": "mmHg"}
